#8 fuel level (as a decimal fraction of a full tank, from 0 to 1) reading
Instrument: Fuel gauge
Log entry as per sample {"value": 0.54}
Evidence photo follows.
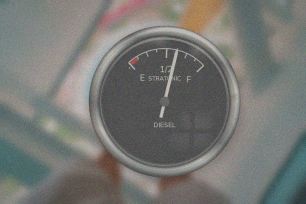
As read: {"value": 0.625}
